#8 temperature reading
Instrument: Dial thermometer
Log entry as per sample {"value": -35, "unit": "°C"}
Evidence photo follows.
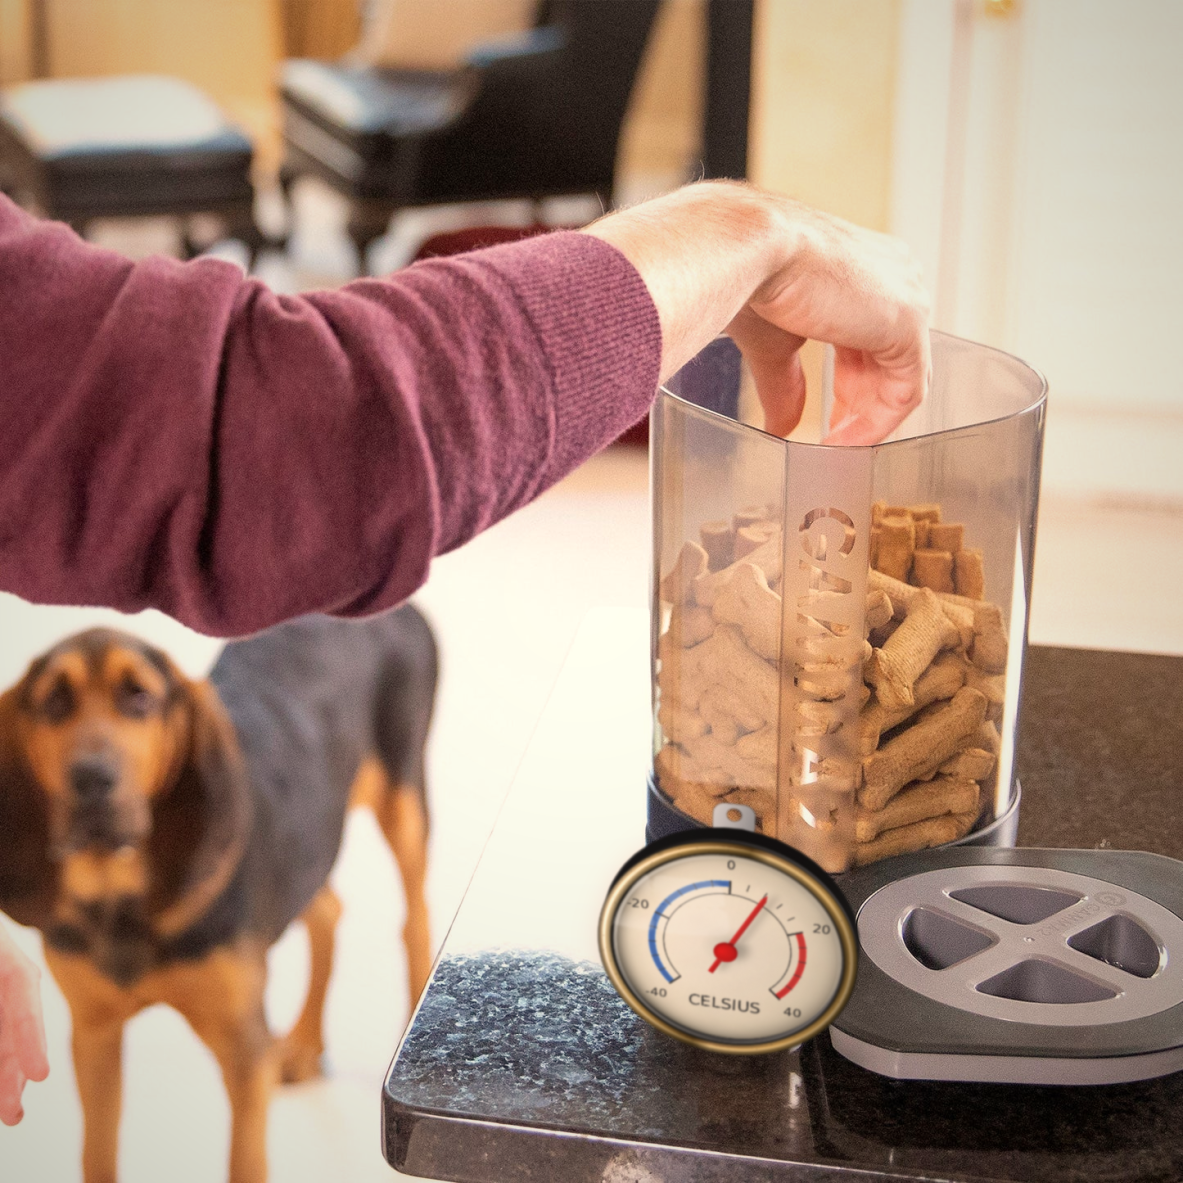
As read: {"value": 8, "unit": "°C"}
